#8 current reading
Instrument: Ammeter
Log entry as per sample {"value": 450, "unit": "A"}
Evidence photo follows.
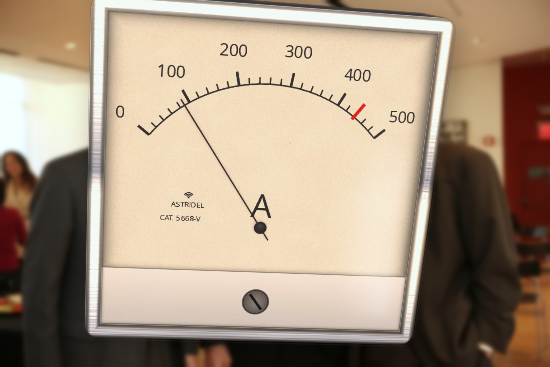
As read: {"value": 90, "unit": "A"}
